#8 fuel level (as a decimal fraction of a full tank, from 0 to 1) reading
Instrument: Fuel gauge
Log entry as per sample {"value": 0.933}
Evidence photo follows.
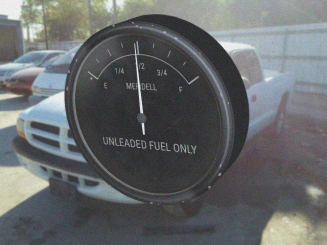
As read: {"value": 0.5}
